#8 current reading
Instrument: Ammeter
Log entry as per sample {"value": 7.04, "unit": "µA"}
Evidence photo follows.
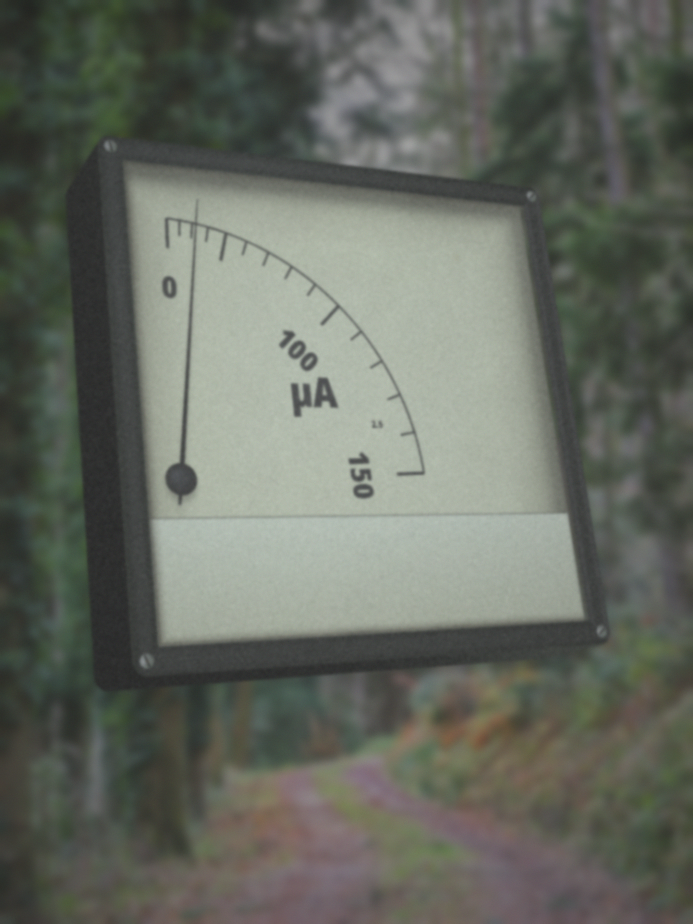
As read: {"value": 30, "unit": "µA"}
